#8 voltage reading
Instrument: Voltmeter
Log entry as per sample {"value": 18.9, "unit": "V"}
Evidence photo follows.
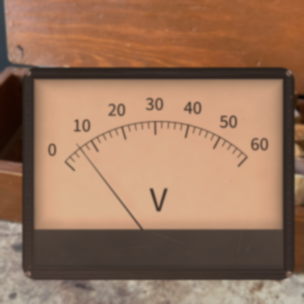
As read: {"value": 6, "unit": "V"}
